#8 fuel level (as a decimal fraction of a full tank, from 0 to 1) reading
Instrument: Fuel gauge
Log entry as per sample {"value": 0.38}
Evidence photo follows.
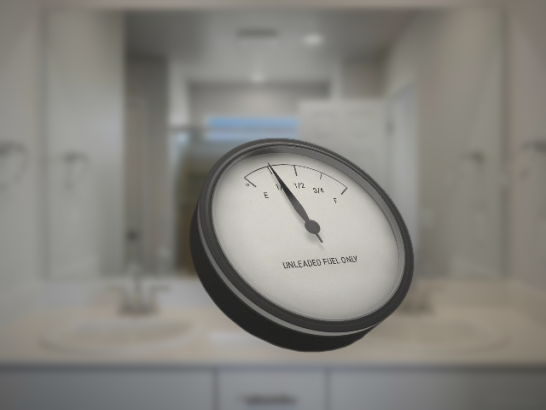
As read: {"value": 0.25}
